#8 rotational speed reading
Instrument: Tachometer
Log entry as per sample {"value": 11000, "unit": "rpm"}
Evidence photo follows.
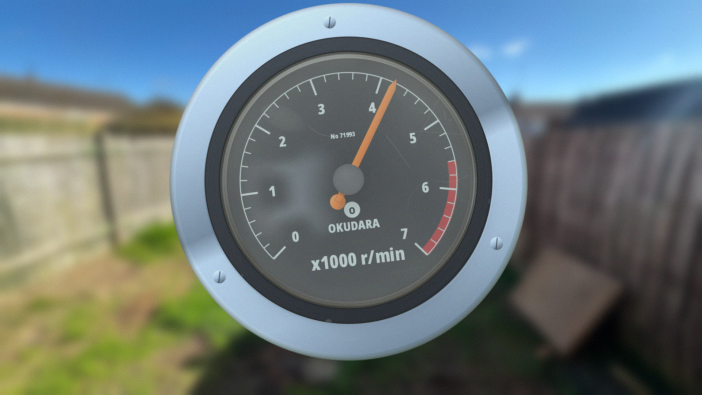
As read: {"value": 4200, "unit": "rpm"}
